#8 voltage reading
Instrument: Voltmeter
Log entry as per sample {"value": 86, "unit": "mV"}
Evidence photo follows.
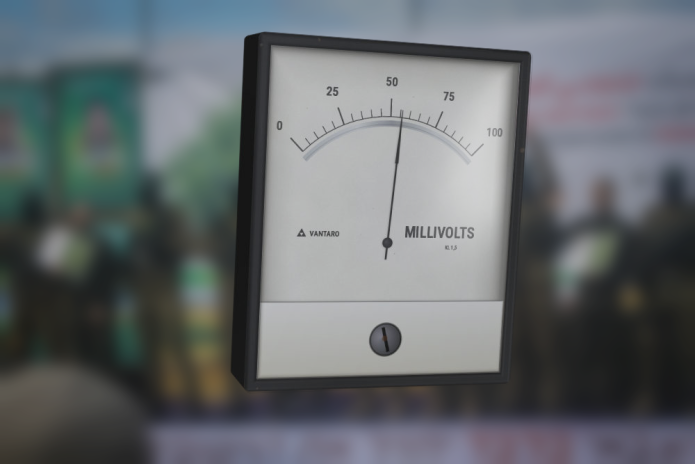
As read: {"value": 55, "unit": "mV"}
